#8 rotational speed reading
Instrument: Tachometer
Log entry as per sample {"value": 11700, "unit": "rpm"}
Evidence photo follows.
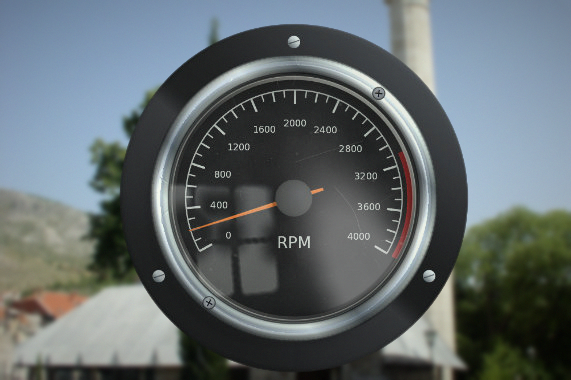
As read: {"value": 200, "unit": "rpm"}
